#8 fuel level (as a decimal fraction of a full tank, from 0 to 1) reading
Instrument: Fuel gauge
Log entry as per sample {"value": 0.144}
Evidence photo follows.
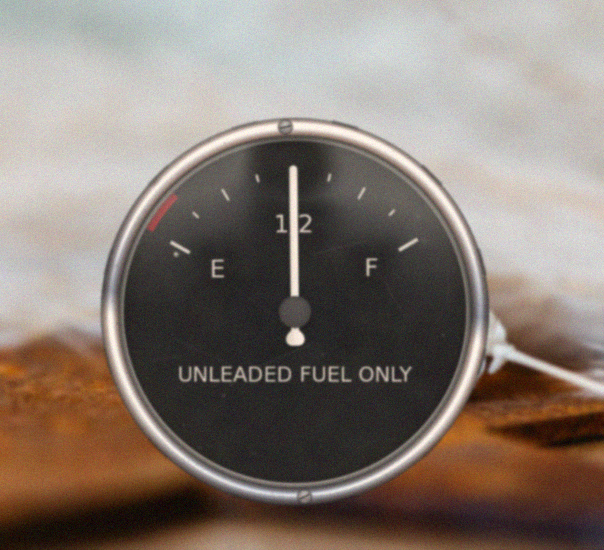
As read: {"value": 0.5}
